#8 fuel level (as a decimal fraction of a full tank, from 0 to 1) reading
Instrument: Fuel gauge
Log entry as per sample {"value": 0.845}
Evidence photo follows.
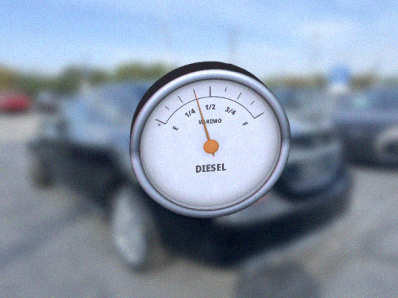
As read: {"value": 0.375}
